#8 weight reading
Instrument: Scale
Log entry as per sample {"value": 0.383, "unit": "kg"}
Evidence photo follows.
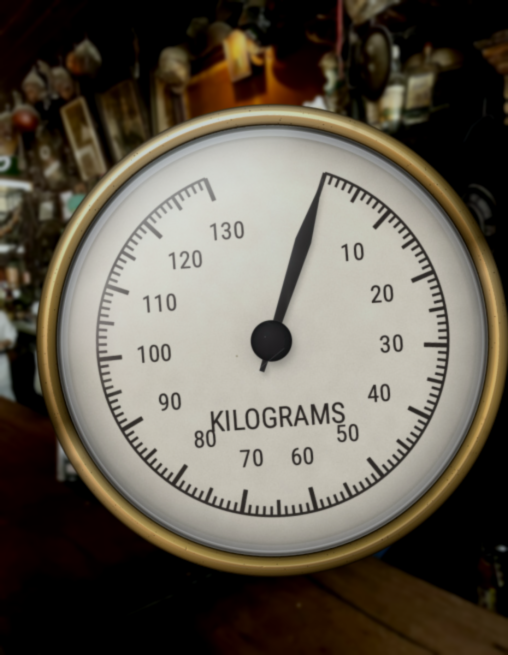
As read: {"value": 0, "unit": "kg"}
